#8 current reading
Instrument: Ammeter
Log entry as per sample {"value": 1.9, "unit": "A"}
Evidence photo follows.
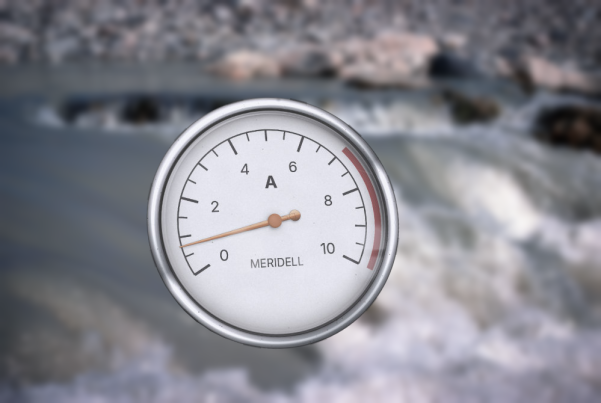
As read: {"value": 0.75, "unit": "A"}
